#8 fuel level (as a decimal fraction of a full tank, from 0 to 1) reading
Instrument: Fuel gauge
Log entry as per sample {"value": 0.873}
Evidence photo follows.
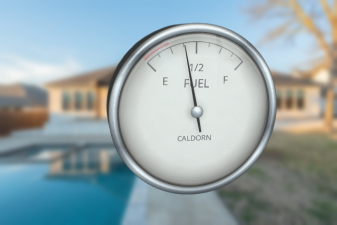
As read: {"value": 0.375}
